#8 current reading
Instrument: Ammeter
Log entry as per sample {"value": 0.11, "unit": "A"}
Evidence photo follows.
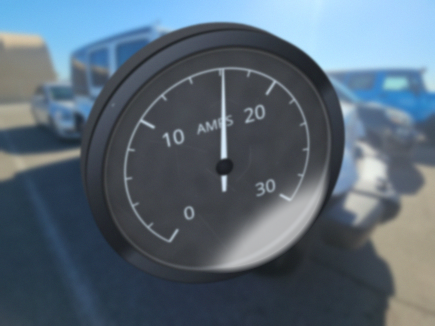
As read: {"value": 16, "unit": "A"}
